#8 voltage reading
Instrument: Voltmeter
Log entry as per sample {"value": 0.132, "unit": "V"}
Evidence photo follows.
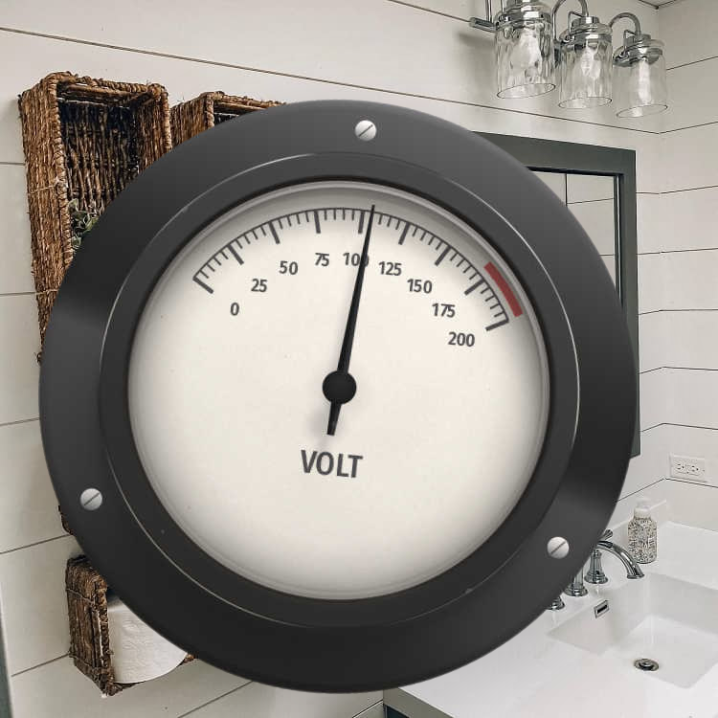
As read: {"value": 105, "unit": "V"}
